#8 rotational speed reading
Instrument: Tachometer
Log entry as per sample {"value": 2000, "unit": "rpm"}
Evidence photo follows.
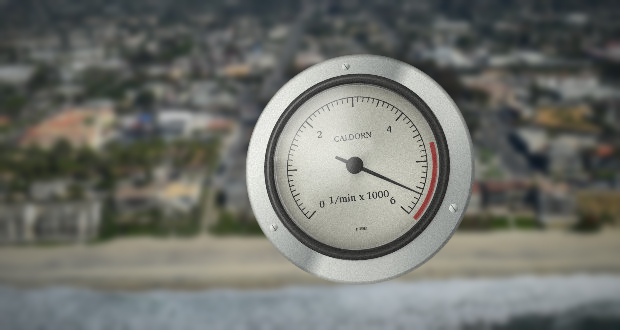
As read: {"value": 5600, "unit": "rpm"}
